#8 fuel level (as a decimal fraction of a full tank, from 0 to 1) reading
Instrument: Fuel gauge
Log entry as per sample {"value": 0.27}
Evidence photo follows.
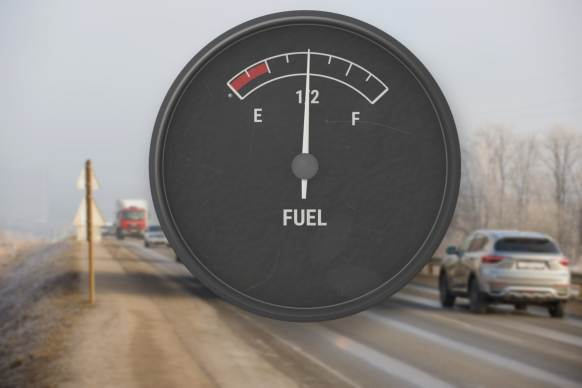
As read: {"value": 0.5}
